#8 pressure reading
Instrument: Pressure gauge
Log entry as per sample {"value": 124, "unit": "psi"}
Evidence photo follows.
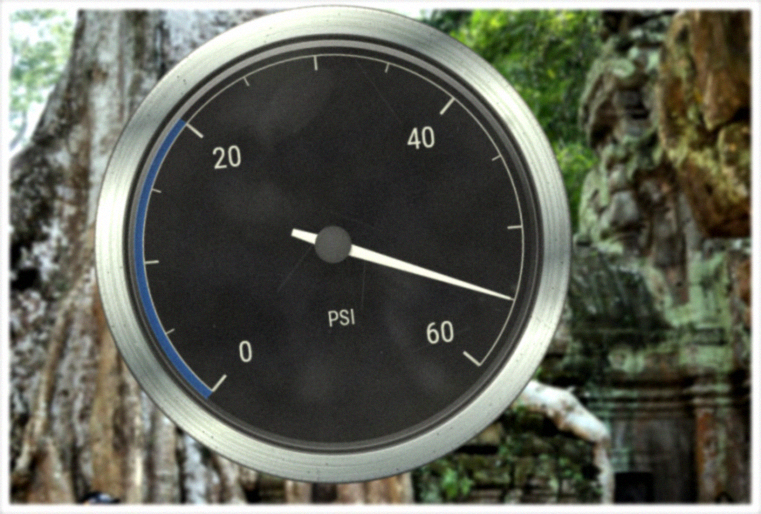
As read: {"value": 55, "unit": "psi"}
